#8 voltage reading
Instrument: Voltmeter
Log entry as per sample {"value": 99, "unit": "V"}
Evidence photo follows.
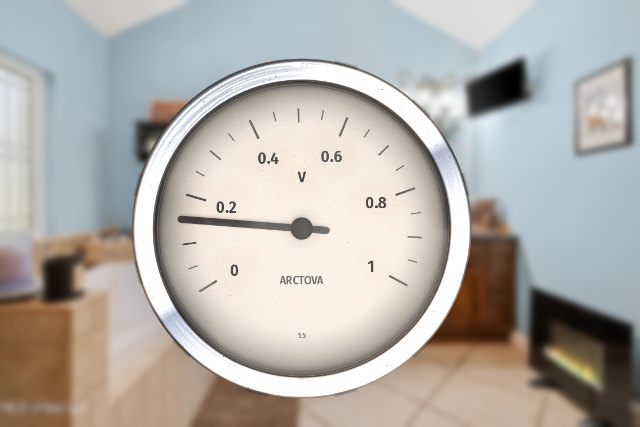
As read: {"value": 0.15, "unit": "V"}
